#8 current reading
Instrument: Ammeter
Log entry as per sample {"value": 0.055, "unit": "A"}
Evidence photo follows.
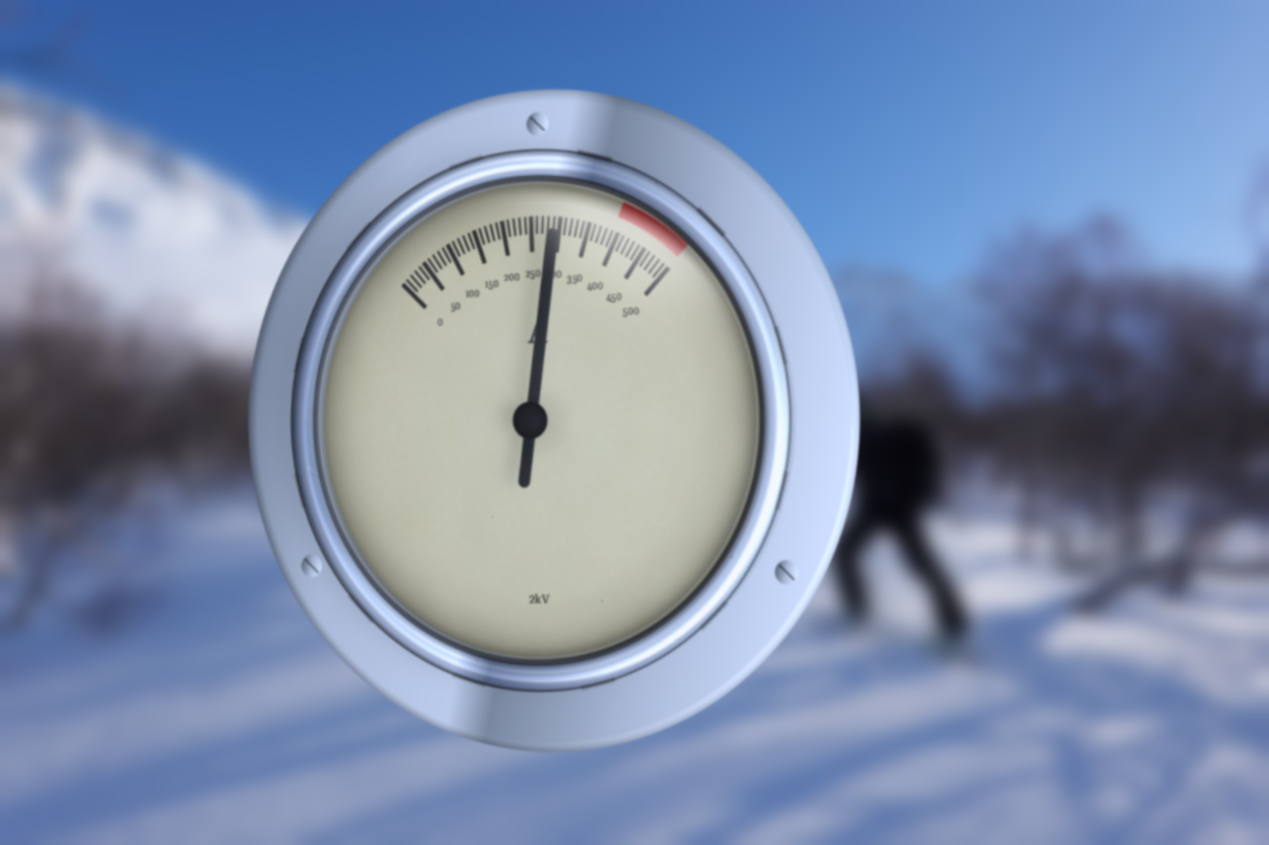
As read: {"value": 300, "unit": "A"}
